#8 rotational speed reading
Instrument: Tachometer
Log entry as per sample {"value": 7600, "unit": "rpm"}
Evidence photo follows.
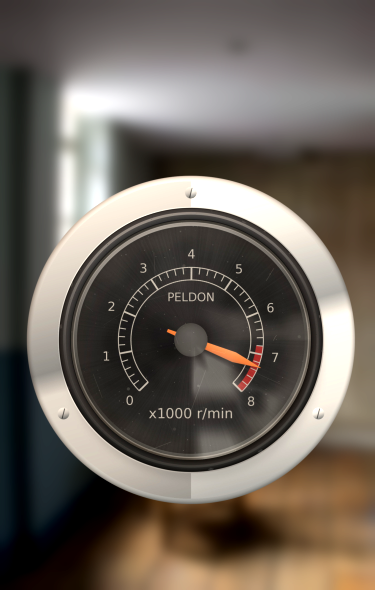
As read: {"value": 7300, "unit": "rpm"}
